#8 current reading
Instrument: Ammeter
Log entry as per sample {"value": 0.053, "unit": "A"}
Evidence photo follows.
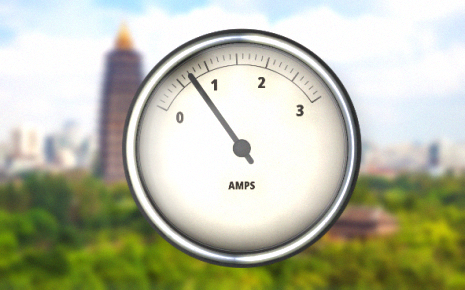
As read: {"value": 0.7, "unit": "A"}
